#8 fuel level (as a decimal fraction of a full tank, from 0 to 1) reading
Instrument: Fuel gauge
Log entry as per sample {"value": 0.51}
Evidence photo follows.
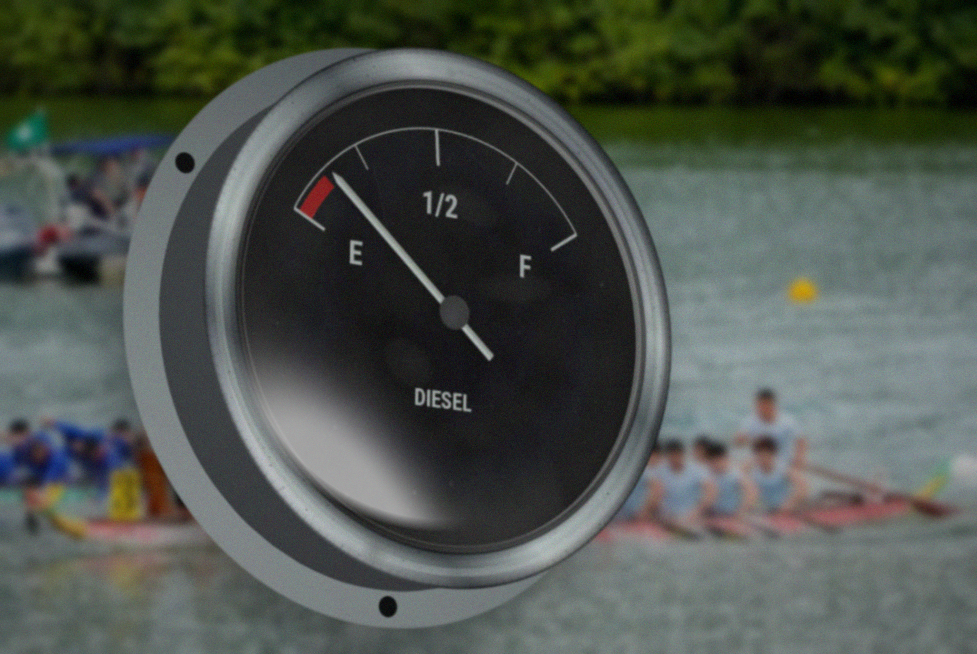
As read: {"value": 0.125}
